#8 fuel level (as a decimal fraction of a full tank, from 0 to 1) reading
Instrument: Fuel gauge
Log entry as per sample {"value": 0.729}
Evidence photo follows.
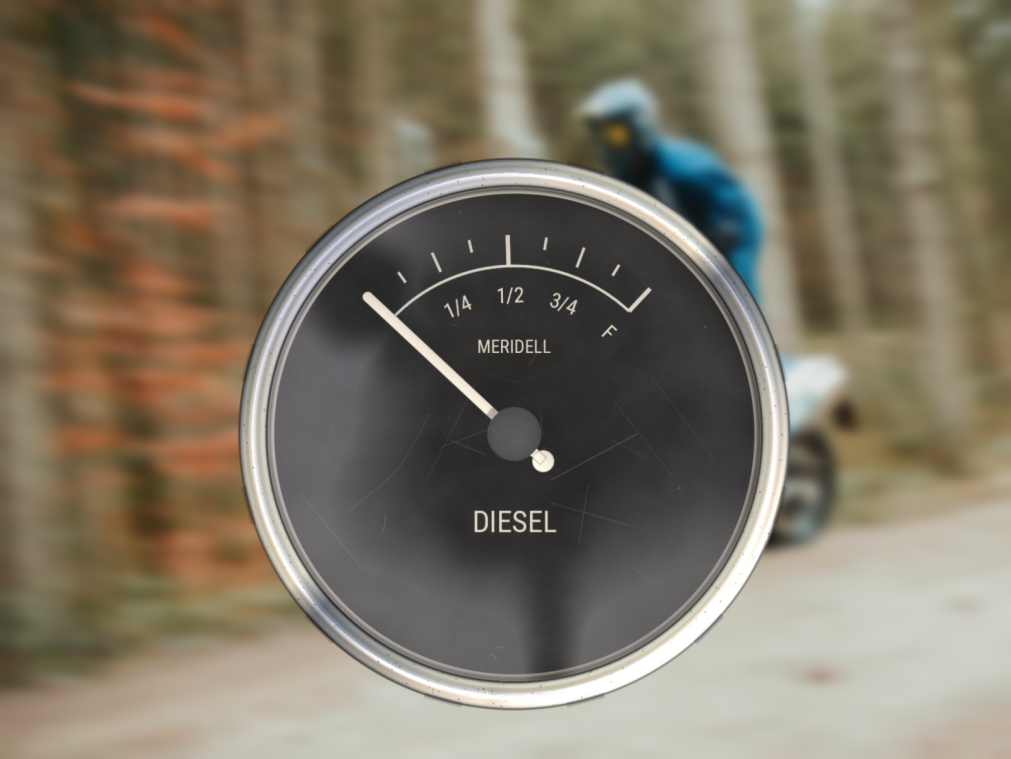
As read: {"value": 0}
